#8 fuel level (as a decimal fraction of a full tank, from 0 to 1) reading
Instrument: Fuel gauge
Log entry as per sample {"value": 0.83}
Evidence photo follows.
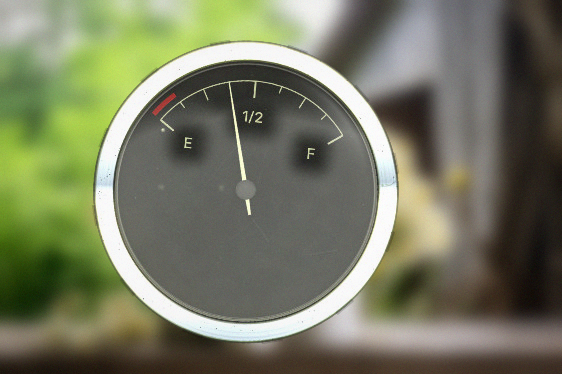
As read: {"value": 0.375}
